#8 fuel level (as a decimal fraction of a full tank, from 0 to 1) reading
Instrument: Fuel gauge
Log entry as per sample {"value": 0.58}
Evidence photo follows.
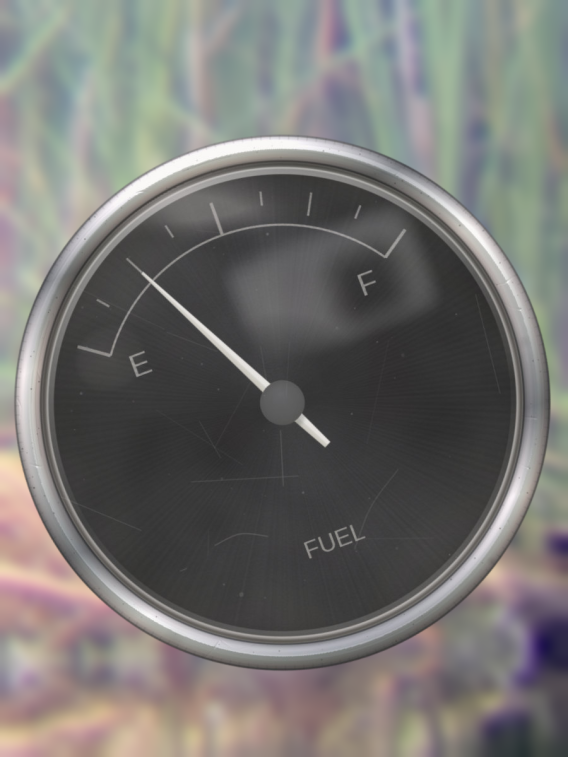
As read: {"value": 0.25}
